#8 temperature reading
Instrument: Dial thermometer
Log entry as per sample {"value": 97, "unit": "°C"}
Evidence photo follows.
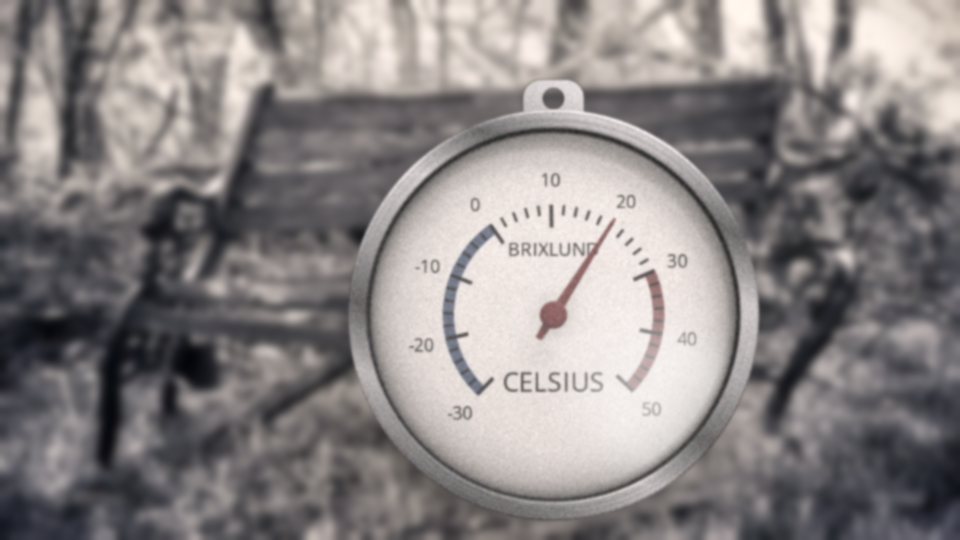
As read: {"value": 20, "unit": "°C"}
